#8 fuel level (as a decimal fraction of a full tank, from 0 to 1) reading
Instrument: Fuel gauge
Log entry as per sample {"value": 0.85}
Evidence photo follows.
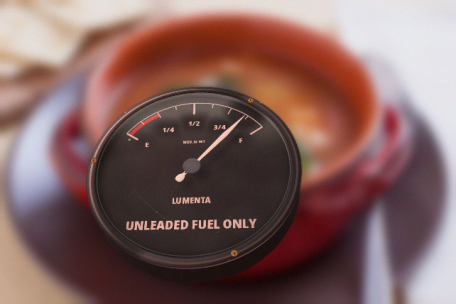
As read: {"value": 0.875}
